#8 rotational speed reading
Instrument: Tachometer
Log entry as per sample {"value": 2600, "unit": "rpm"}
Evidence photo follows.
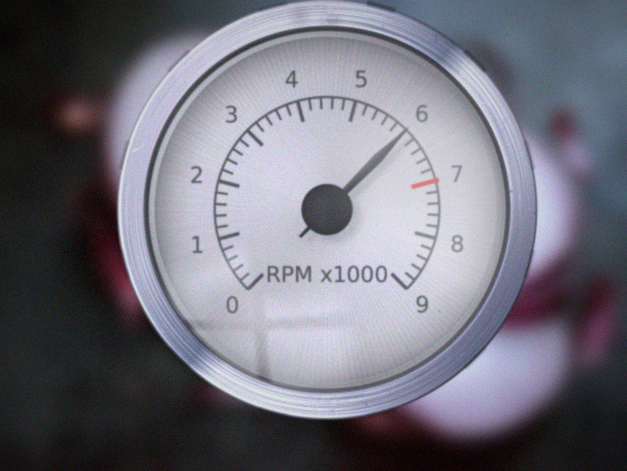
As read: {"value": 6000, "unit": "rpm"}
